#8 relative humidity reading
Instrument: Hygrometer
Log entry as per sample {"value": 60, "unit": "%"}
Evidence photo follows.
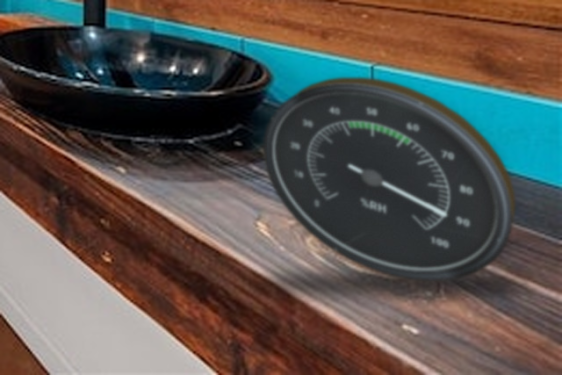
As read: {"value": 90, "unit": "%"}
